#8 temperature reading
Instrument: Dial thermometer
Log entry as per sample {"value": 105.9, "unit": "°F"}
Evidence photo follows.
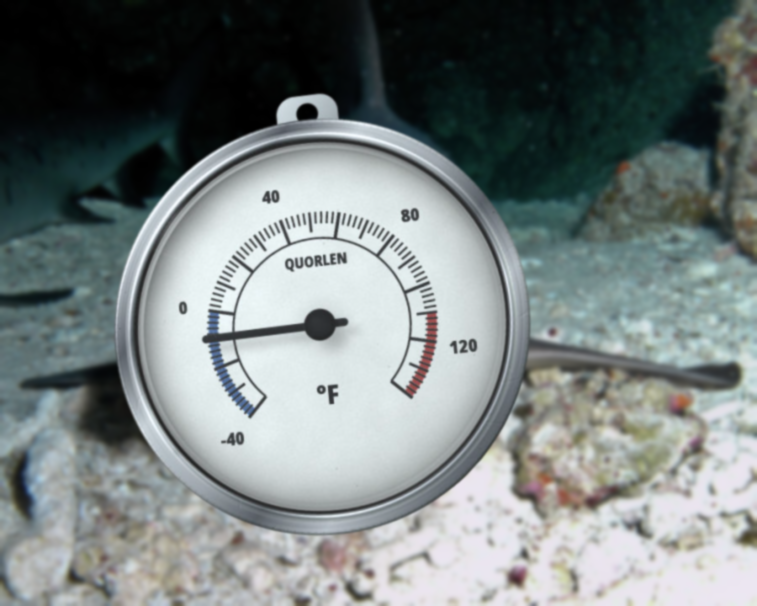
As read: {"value": -10, "unit": "°F"}
